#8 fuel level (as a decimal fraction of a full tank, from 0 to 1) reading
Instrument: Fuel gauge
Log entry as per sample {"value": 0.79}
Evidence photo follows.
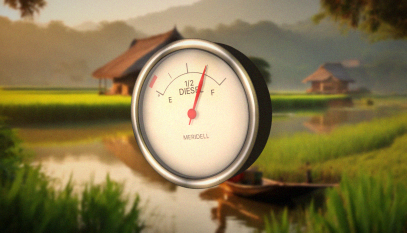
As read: {"value": 0.75}
